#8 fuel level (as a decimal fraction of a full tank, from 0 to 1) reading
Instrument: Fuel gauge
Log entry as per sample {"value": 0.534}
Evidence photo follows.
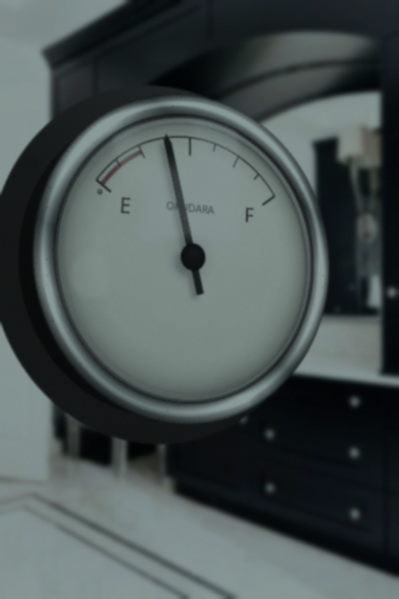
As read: {"value": 0.375}
